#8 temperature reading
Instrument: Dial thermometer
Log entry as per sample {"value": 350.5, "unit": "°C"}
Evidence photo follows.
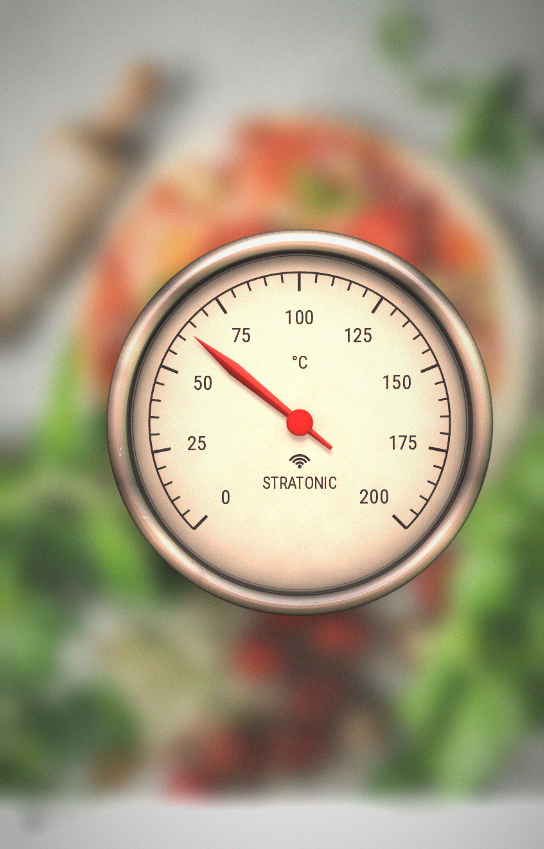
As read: {"value": 62.5, "unit": "°C"}
